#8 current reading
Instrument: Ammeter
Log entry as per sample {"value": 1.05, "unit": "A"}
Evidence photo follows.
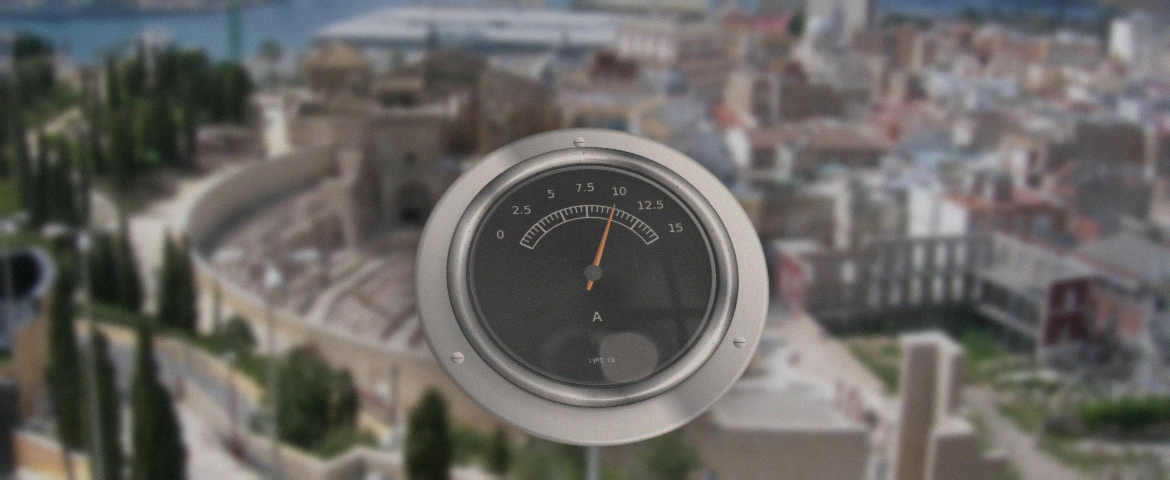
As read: {"value": 10, "unit": "A"}
